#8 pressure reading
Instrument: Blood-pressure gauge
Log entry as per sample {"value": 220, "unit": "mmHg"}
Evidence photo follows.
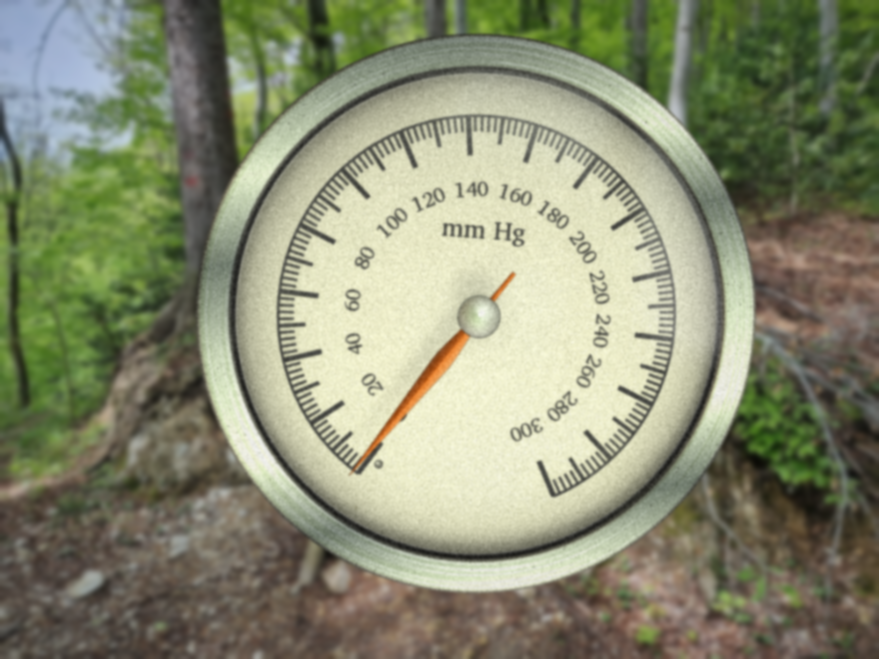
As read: {"value": 2, "unit": "mmHg"}
